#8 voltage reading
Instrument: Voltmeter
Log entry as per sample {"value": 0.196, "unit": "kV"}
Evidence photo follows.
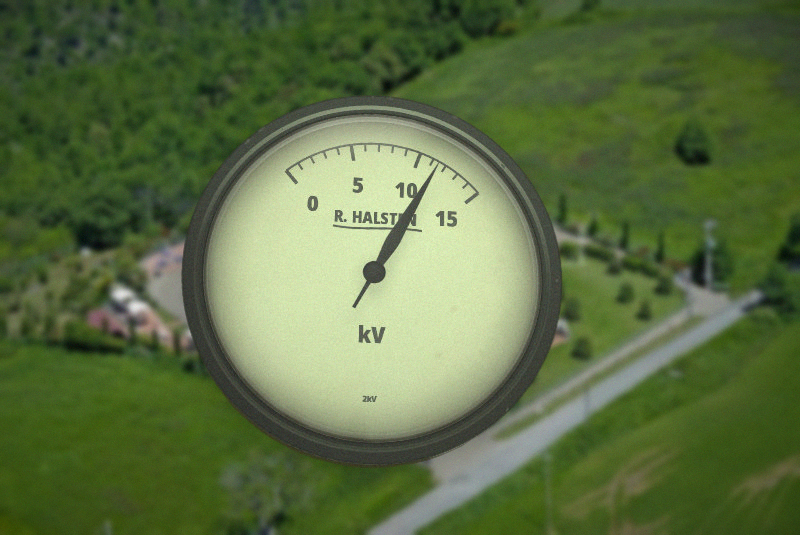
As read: {"value": 11.5, "unit": "kV"}
